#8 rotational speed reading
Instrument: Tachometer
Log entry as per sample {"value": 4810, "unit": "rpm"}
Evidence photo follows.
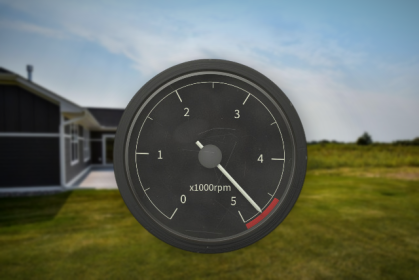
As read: {"value": 4750, "unit": "rpm"}
